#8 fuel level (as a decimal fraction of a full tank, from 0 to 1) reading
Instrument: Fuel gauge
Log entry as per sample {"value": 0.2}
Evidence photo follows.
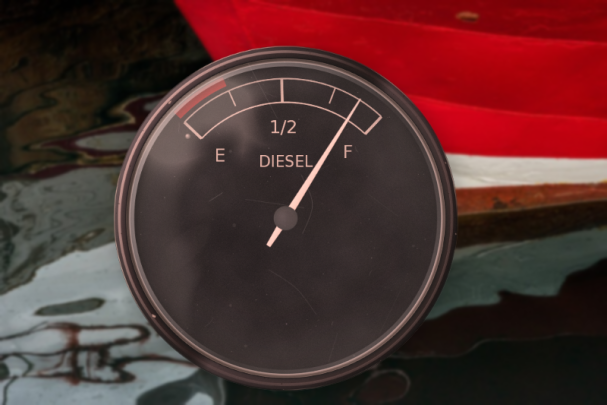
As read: {"value": 0.875}
